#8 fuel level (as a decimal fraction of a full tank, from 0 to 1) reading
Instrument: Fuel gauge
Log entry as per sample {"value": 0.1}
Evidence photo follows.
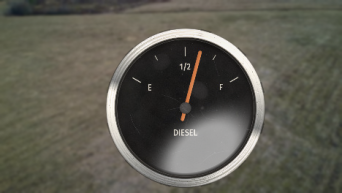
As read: {"value": 0.625}
